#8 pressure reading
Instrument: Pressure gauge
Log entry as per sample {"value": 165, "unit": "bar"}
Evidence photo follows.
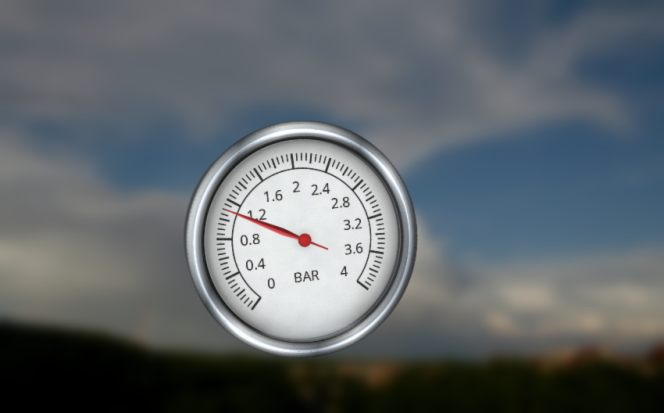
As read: {"value": 1.1, "unit": "bar"}
